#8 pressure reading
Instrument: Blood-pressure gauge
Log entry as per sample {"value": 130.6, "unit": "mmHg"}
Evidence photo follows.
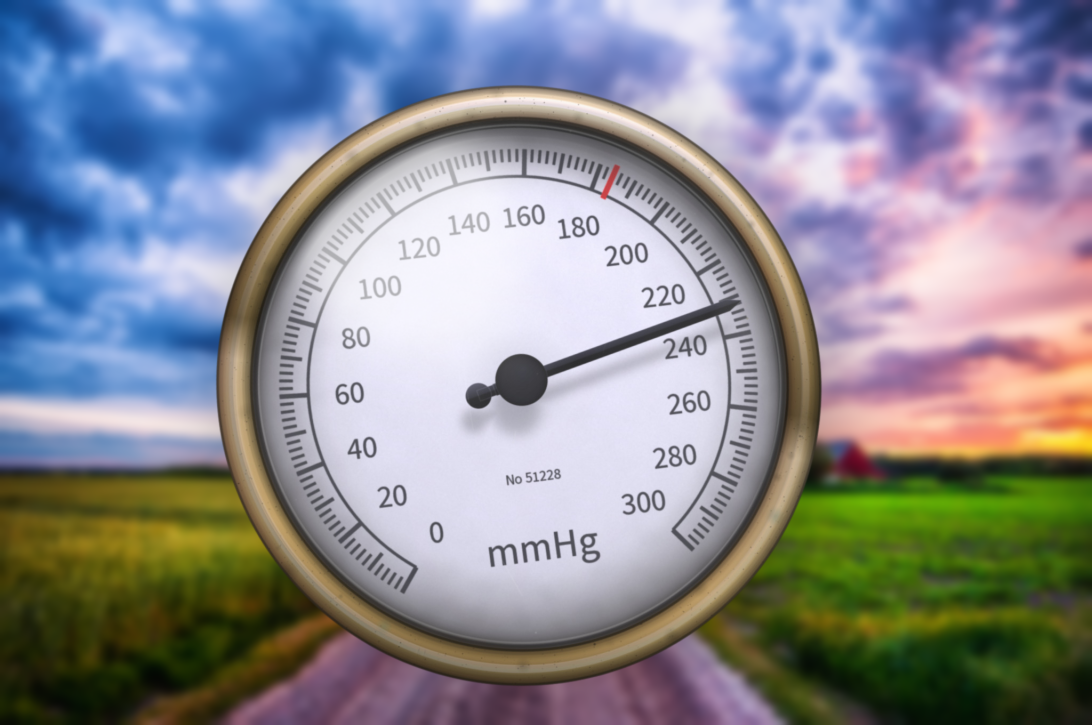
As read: {"value": 232, "unit": "mmHg"}
